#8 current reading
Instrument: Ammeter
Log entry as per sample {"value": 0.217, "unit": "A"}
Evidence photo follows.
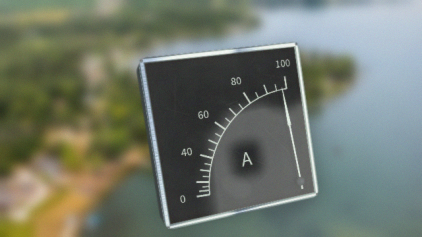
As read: {"value": 97.5, "unit": "A"}
